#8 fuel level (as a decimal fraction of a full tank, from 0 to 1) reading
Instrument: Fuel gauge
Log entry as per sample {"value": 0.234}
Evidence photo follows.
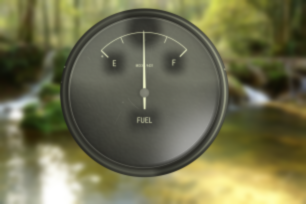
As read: {"value": 0.5}
